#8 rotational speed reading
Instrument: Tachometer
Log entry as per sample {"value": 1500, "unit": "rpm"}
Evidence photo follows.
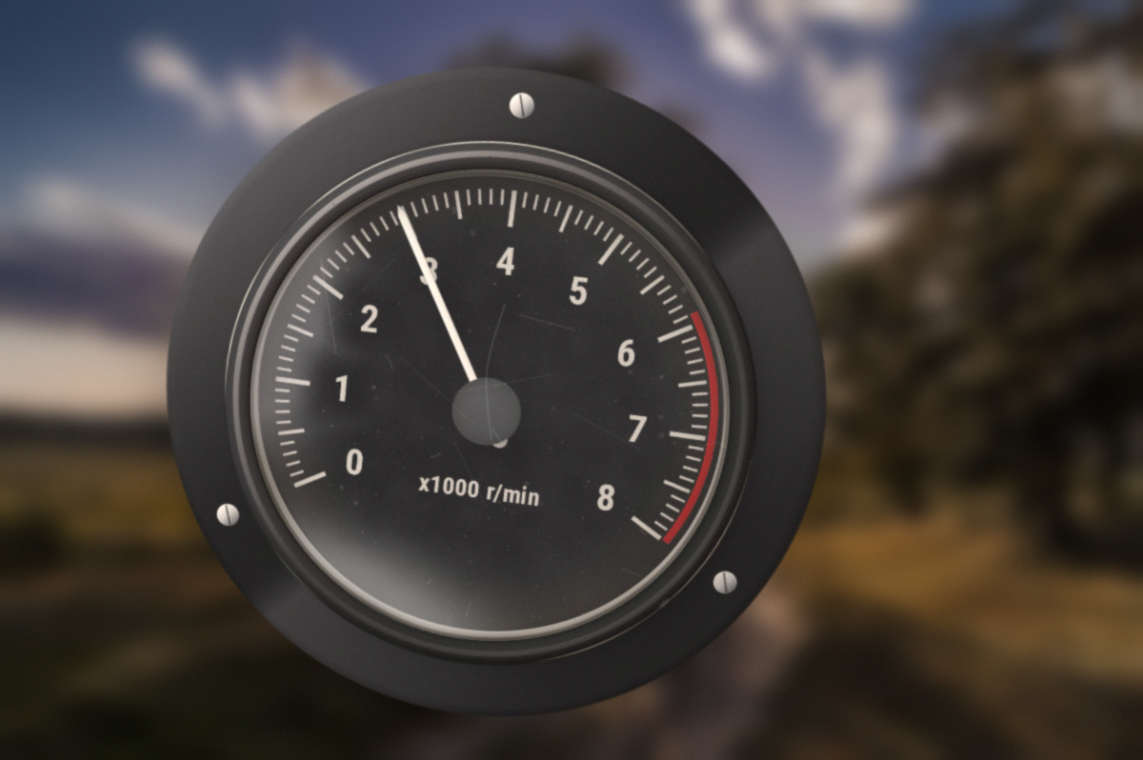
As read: {"value": 3000, "unit": "rpm"}
